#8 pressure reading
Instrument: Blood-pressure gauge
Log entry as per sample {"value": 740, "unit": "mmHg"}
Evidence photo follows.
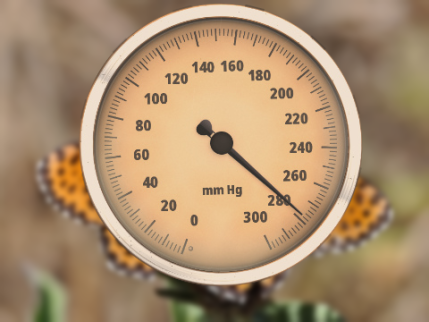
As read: {"value": 278, "unit": "mmHg"}
